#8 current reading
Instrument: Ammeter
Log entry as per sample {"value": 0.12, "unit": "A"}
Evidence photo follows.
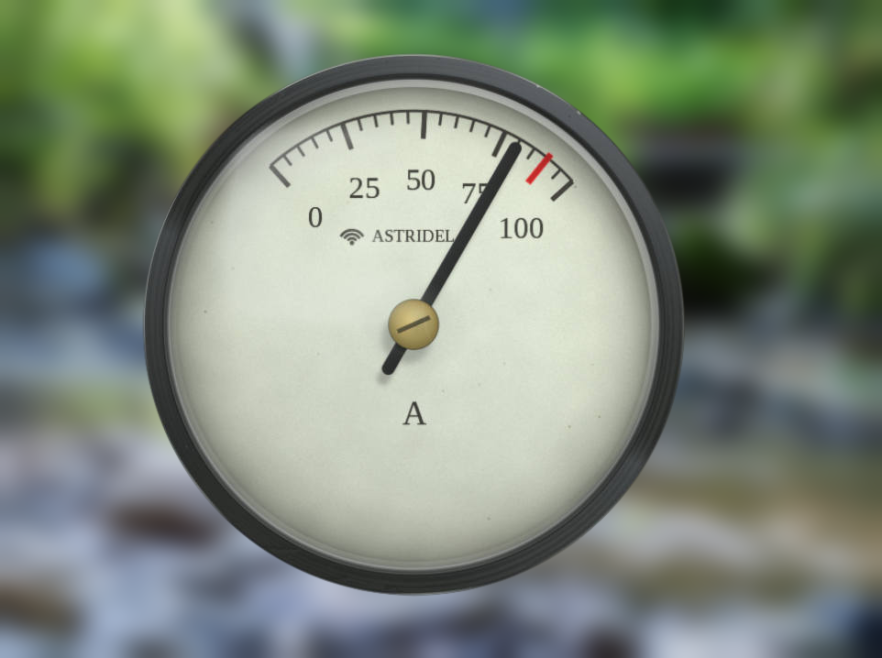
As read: {"value": 80, "unit": "A"}
